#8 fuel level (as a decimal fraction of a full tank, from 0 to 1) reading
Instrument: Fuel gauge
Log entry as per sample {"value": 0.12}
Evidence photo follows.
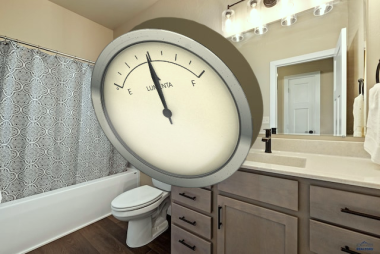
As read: {"value": 0.5}
